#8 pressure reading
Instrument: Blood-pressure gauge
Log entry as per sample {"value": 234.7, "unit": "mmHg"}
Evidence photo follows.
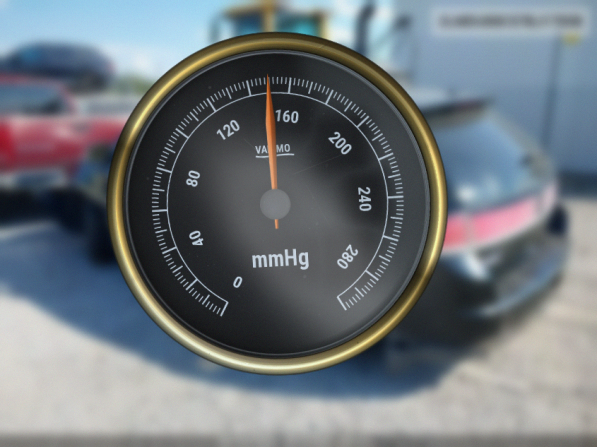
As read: {"value": 150, "unit": "mmHg"}
